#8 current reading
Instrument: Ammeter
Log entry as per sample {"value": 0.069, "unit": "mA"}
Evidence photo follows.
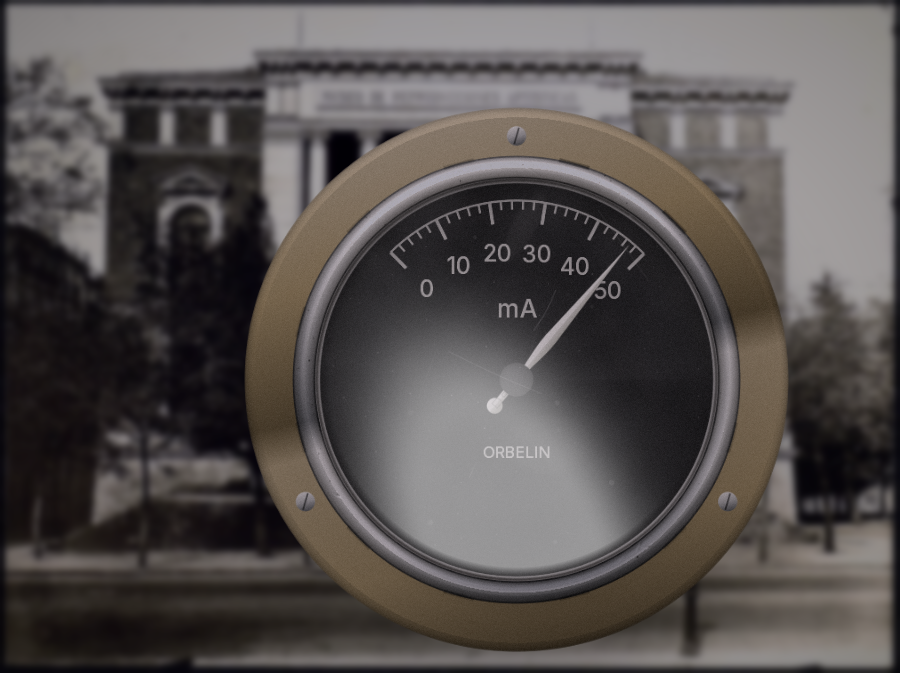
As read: {"value": 47, "unit": "mA"}
